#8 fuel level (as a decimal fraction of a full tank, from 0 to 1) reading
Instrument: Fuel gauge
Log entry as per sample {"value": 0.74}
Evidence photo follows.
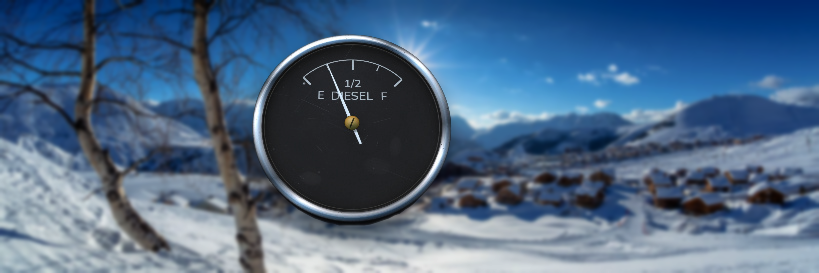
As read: {"value": 0.25}
